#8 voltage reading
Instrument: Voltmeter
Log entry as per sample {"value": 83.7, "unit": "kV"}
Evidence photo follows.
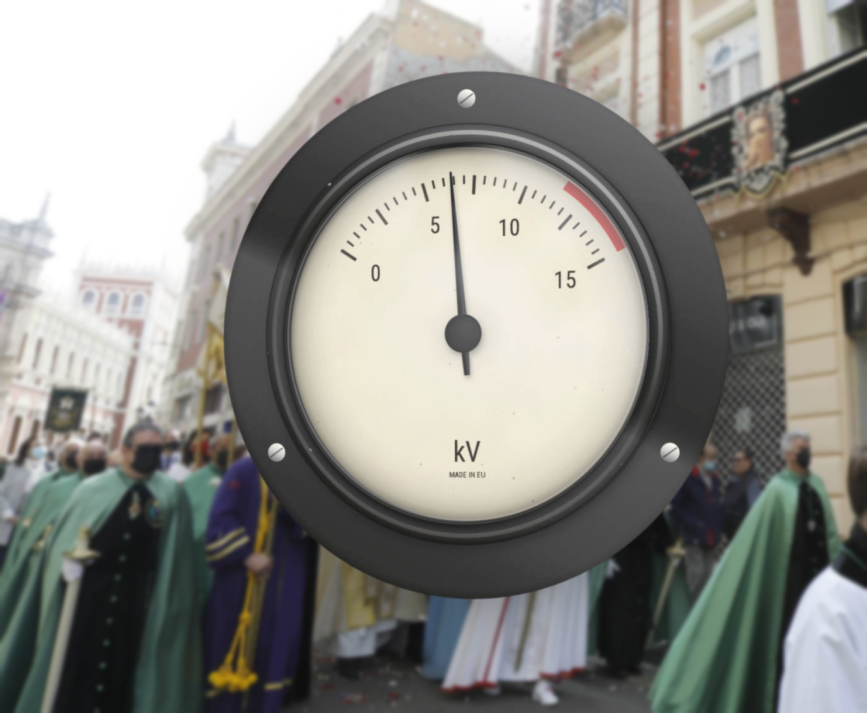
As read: {"value": 6.5, "unit": "kV"}
